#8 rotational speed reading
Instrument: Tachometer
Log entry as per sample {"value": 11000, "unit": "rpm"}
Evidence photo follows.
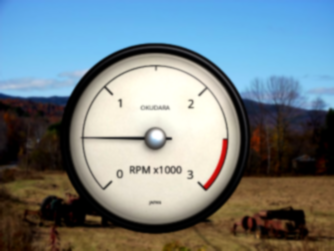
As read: {"value": 500, "unit": "rpm"}
